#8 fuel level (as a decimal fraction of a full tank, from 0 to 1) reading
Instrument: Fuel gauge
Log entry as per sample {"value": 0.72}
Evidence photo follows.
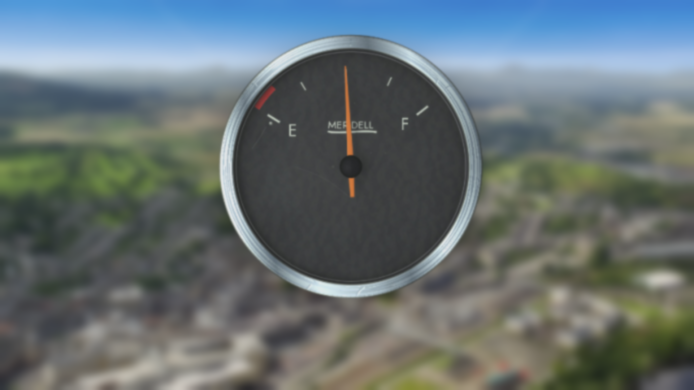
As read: {"value": 0.5}
